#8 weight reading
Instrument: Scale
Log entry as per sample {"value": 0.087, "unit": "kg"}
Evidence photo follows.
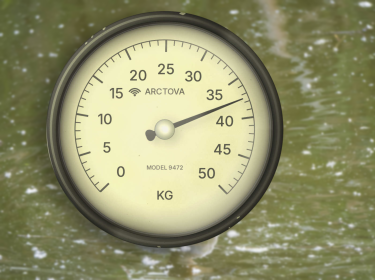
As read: {"value": 37.5, "unit": "kg"}
